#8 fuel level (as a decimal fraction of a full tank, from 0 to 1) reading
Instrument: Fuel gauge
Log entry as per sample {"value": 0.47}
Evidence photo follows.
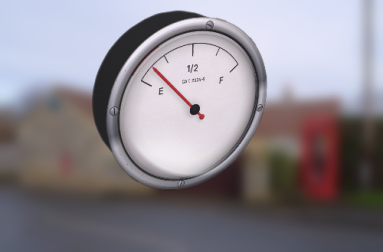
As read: {"value": 0.125}
